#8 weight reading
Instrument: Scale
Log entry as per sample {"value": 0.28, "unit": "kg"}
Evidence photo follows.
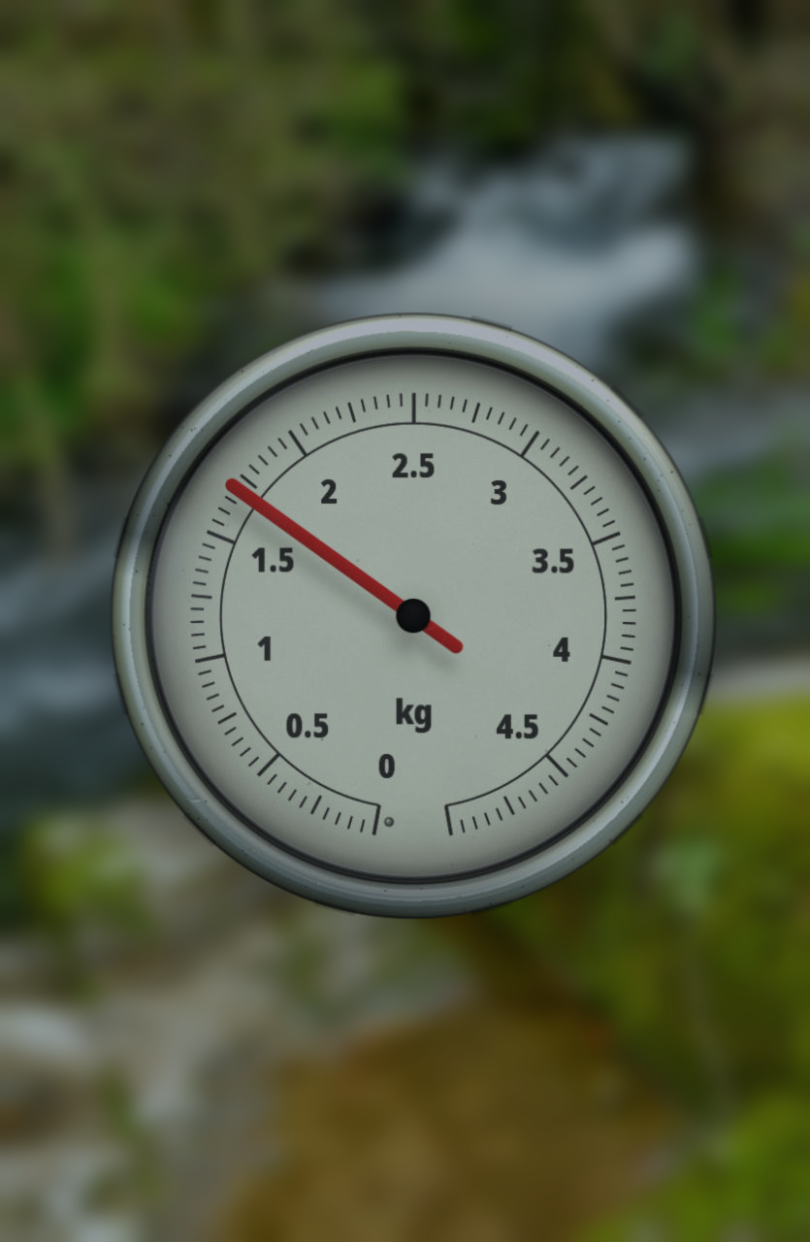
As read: {"value": 1.7, "unit": "kg"}
